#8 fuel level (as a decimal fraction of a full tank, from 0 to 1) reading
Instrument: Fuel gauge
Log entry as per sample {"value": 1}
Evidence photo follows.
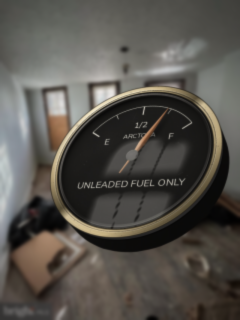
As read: {"value": 0.75}
